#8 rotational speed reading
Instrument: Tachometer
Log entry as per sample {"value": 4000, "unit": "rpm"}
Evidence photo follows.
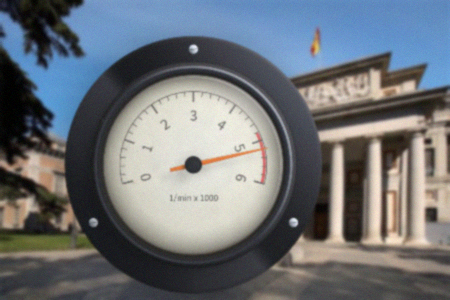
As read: {"value": 5200, "unit": "rpm"}
